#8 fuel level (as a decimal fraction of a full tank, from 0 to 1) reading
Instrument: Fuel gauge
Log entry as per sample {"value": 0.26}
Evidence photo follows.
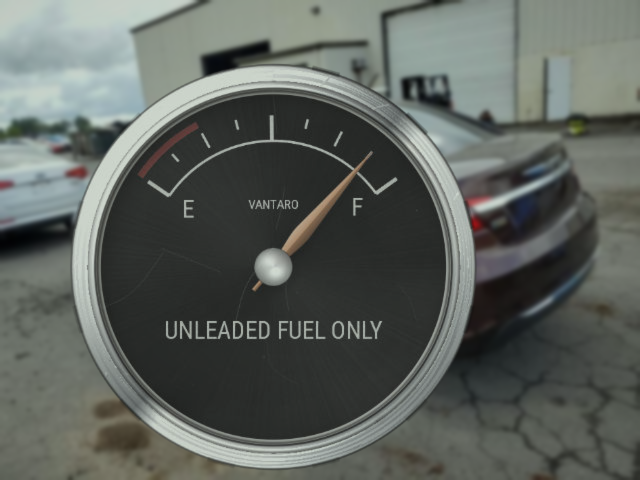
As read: {"value": 0.875}
